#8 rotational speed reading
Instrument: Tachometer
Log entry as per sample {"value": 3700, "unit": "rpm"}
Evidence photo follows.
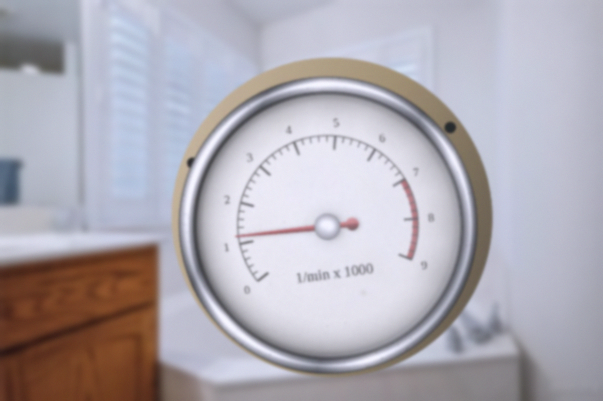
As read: {"value": 1200, "unit": "rpm"}
